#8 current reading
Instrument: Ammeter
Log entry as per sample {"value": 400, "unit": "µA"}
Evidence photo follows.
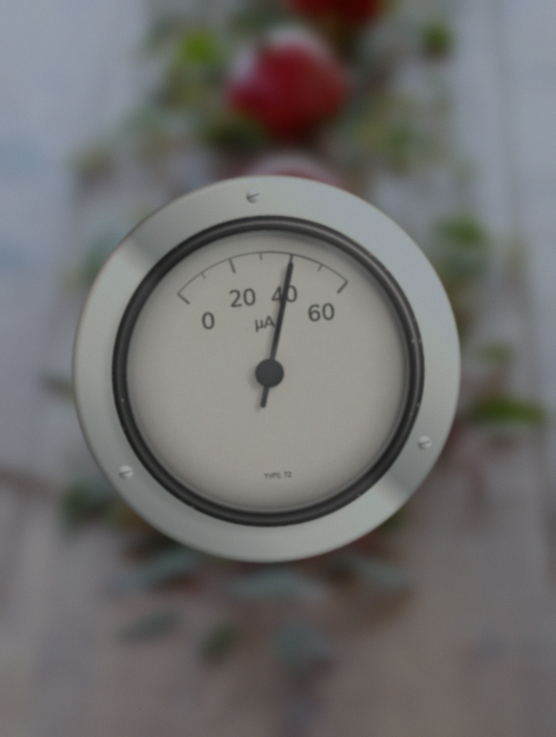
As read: {"value": 40, "unit": "µA"}
